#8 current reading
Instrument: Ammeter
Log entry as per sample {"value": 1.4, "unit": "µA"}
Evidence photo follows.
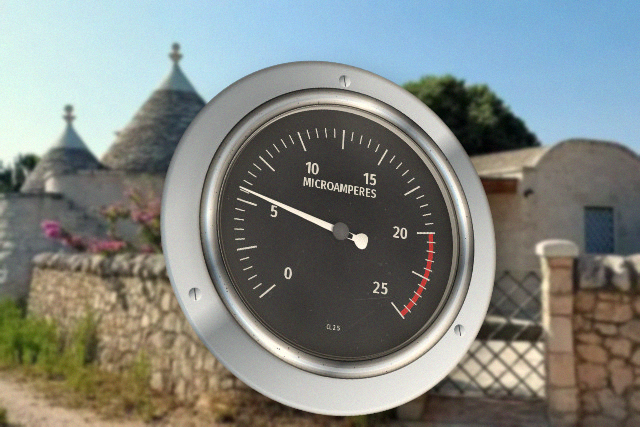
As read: {"value": 5.5, "unit": "µA"}
